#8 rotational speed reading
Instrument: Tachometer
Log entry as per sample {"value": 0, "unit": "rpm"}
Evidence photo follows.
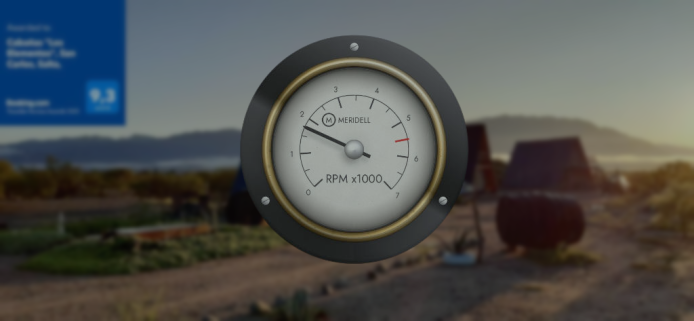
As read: {"value": 1750, "unit": "rpm"}
